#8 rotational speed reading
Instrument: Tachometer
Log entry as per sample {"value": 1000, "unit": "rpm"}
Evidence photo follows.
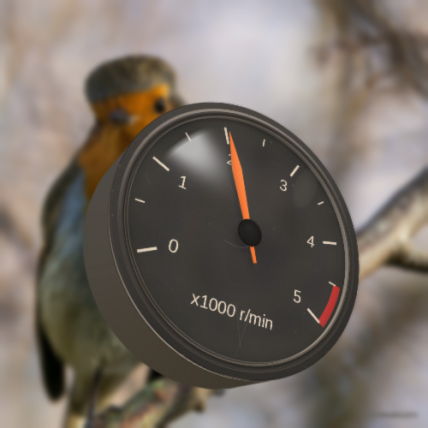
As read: {"value": 2000, "unit": "rpm"}
